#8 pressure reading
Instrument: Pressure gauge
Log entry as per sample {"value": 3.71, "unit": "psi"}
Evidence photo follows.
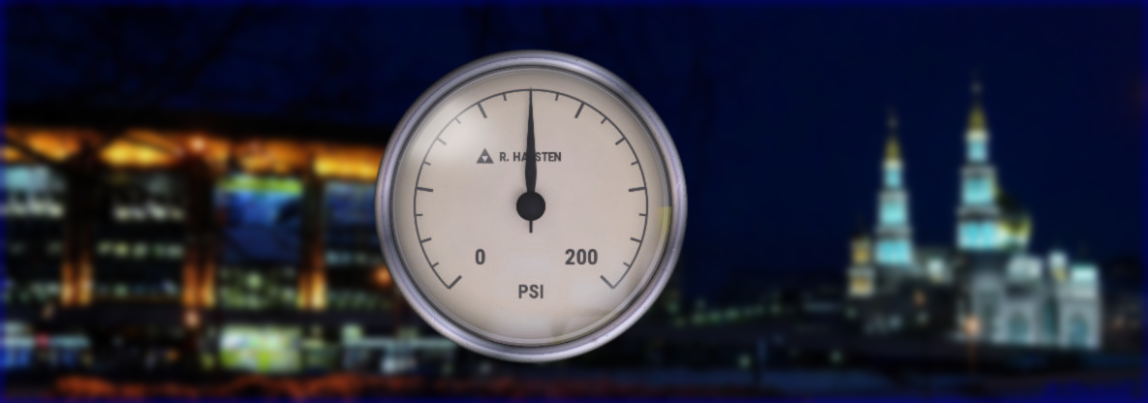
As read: {"value": 100, "unit": "psi"}
